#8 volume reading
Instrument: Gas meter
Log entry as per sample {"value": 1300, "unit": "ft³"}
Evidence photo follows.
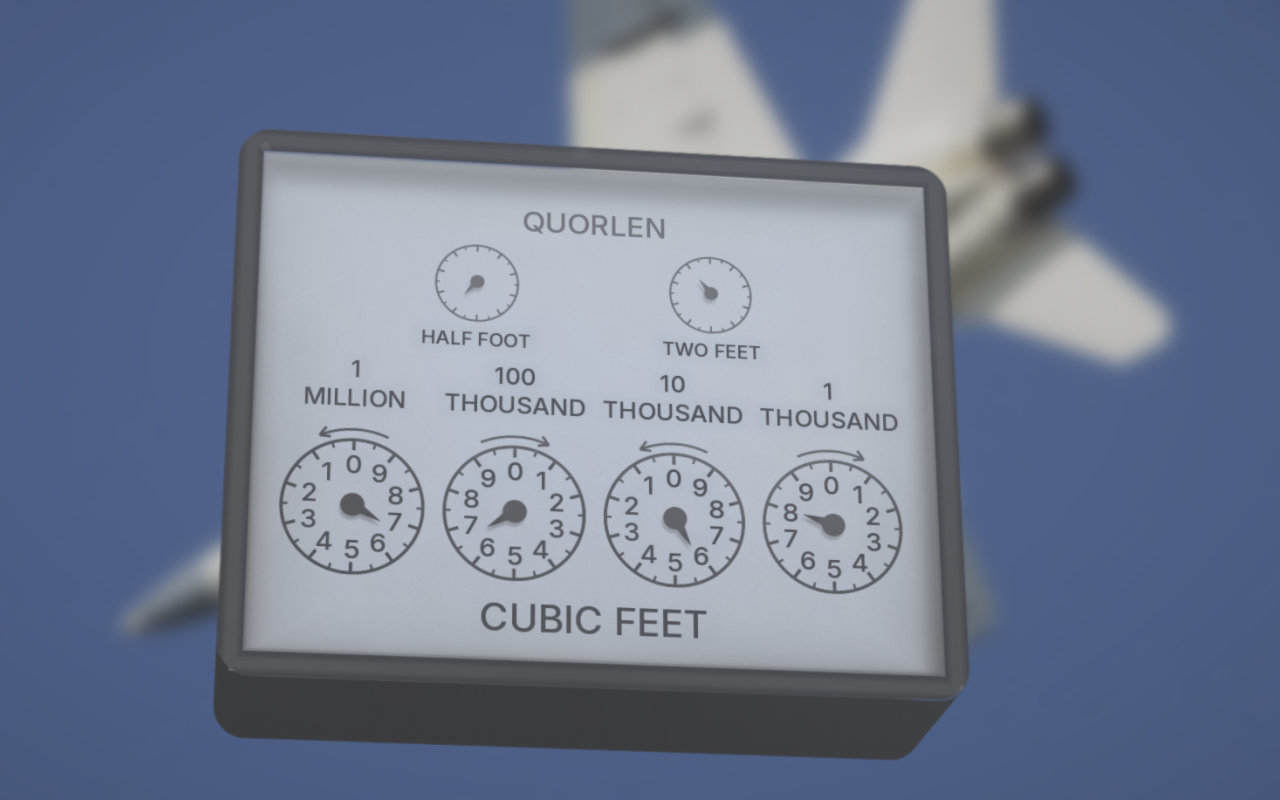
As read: {"value": 665800, "unit": "ft³"}
